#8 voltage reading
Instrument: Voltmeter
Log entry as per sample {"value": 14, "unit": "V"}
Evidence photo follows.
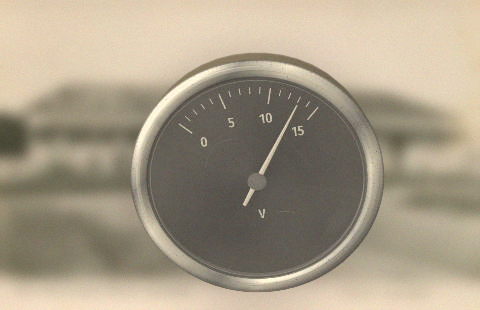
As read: {"value": 13, "unit": "V"}
